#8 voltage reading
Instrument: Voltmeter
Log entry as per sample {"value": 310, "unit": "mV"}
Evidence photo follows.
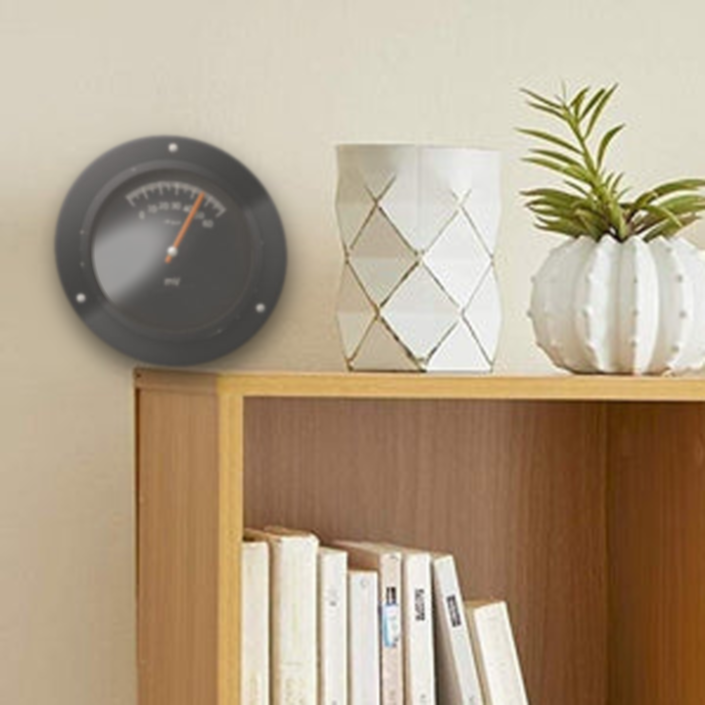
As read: {"value": 45, "unit": "mV"}
